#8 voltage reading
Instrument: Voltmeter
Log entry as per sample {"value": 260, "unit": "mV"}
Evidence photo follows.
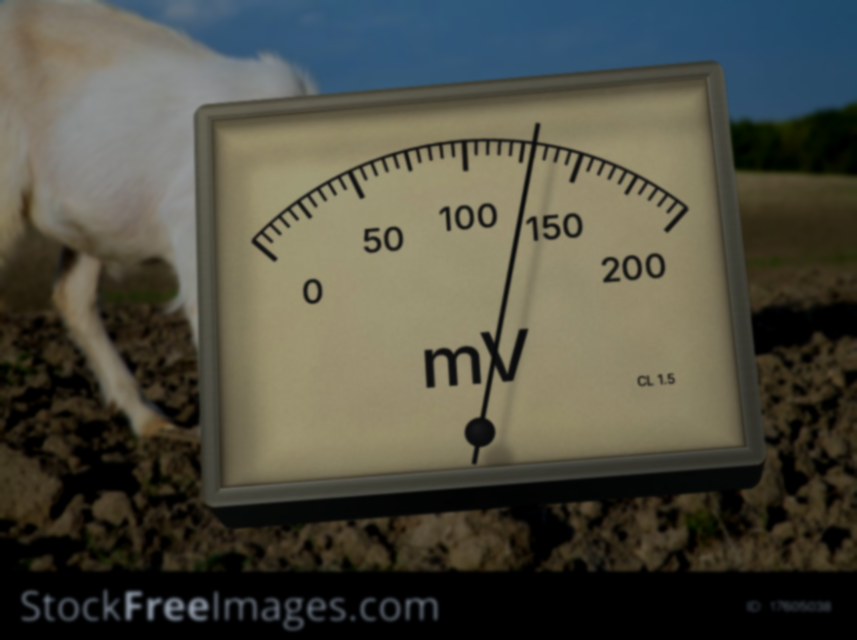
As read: {"value": 130, "unit": "mV"}
